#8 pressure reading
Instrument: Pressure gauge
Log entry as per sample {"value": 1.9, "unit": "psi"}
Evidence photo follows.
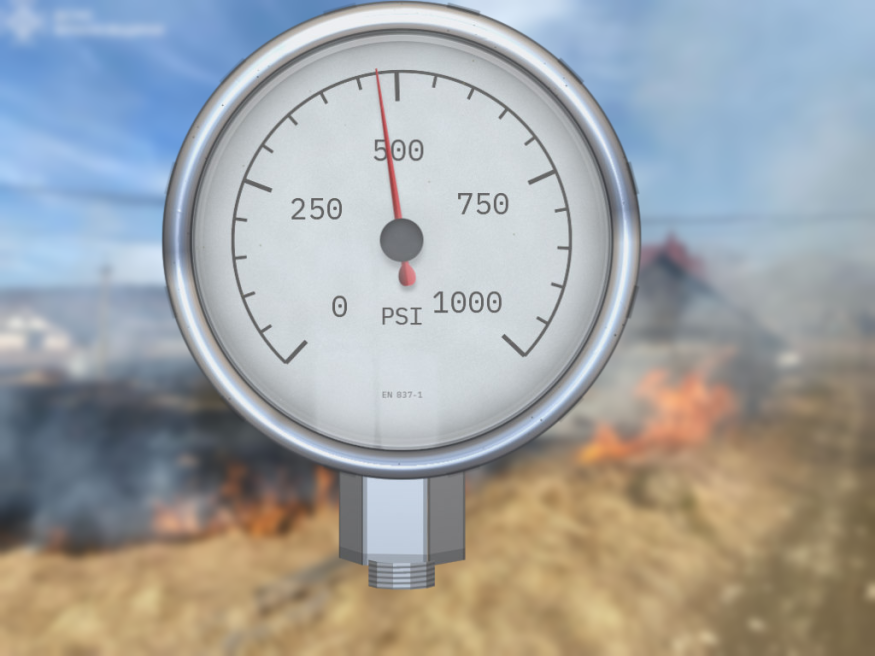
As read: {"value": 475, "unit": "psi"}
